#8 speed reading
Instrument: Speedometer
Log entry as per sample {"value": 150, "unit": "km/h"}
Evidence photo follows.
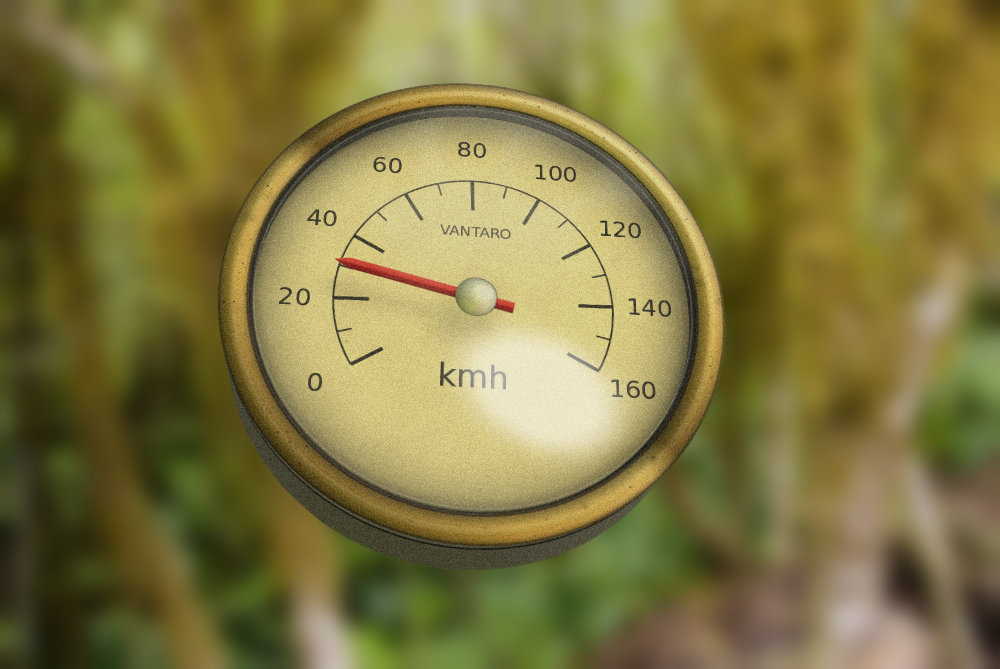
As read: {"value": 30, "unit": "km/h"}
